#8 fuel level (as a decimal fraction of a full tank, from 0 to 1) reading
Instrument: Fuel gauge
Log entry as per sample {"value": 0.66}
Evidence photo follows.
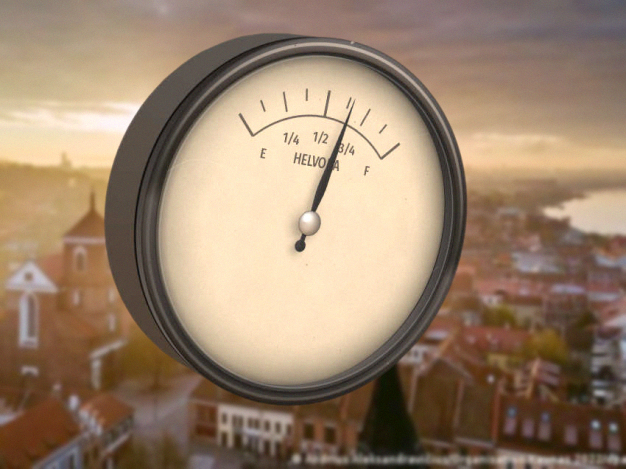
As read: {"value": 0.625}
